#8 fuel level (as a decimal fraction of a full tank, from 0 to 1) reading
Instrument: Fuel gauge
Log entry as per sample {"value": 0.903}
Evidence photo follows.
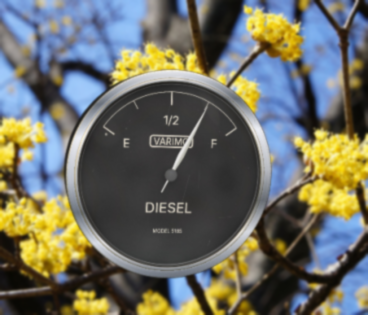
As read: {"value": 0.75}
